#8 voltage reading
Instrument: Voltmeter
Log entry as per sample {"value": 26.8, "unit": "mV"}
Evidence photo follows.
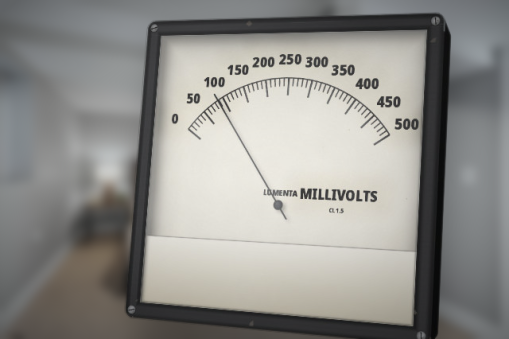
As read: {"value": 90, "unit": "mV"}
